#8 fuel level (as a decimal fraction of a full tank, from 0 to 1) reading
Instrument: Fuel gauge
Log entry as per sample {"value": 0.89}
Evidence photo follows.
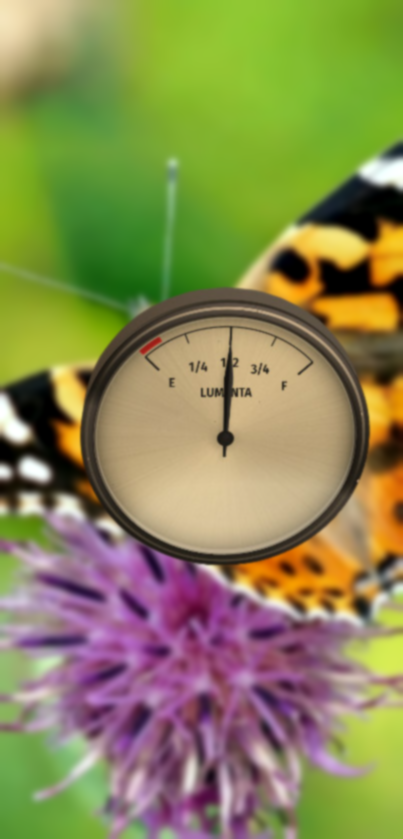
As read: {"value": 0.5}
